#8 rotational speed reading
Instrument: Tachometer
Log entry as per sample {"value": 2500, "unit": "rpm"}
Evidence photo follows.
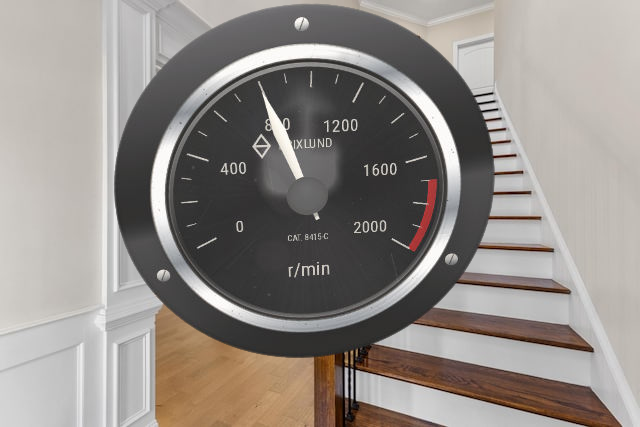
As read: {"value": 800, "unit": "rpm"}
